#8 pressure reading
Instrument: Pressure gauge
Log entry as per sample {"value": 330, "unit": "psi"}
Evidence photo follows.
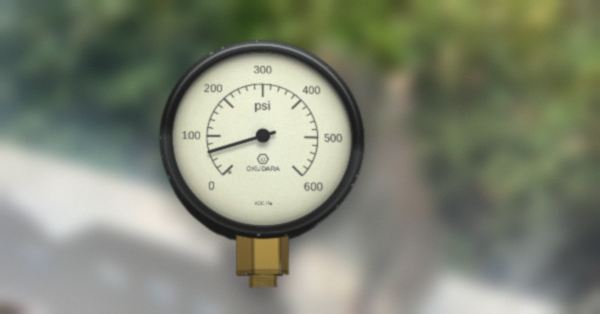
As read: {"value": 60, "unit": "psi"}
